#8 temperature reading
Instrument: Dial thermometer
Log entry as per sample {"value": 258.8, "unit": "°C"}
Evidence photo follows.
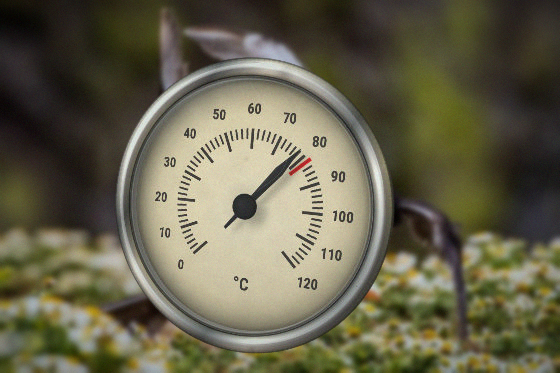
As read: {"value": 78, "unit": "°C"}
